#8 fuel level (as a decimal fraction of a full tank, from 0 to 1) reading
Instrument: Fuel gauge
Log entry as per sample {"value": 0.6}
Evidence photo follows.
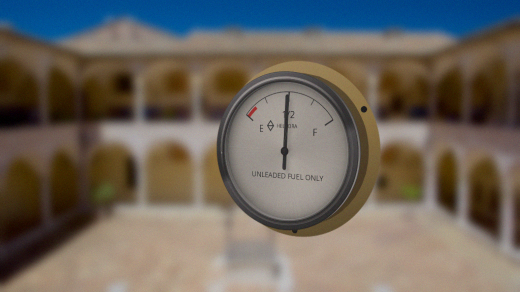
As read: {"value": 0.5}
